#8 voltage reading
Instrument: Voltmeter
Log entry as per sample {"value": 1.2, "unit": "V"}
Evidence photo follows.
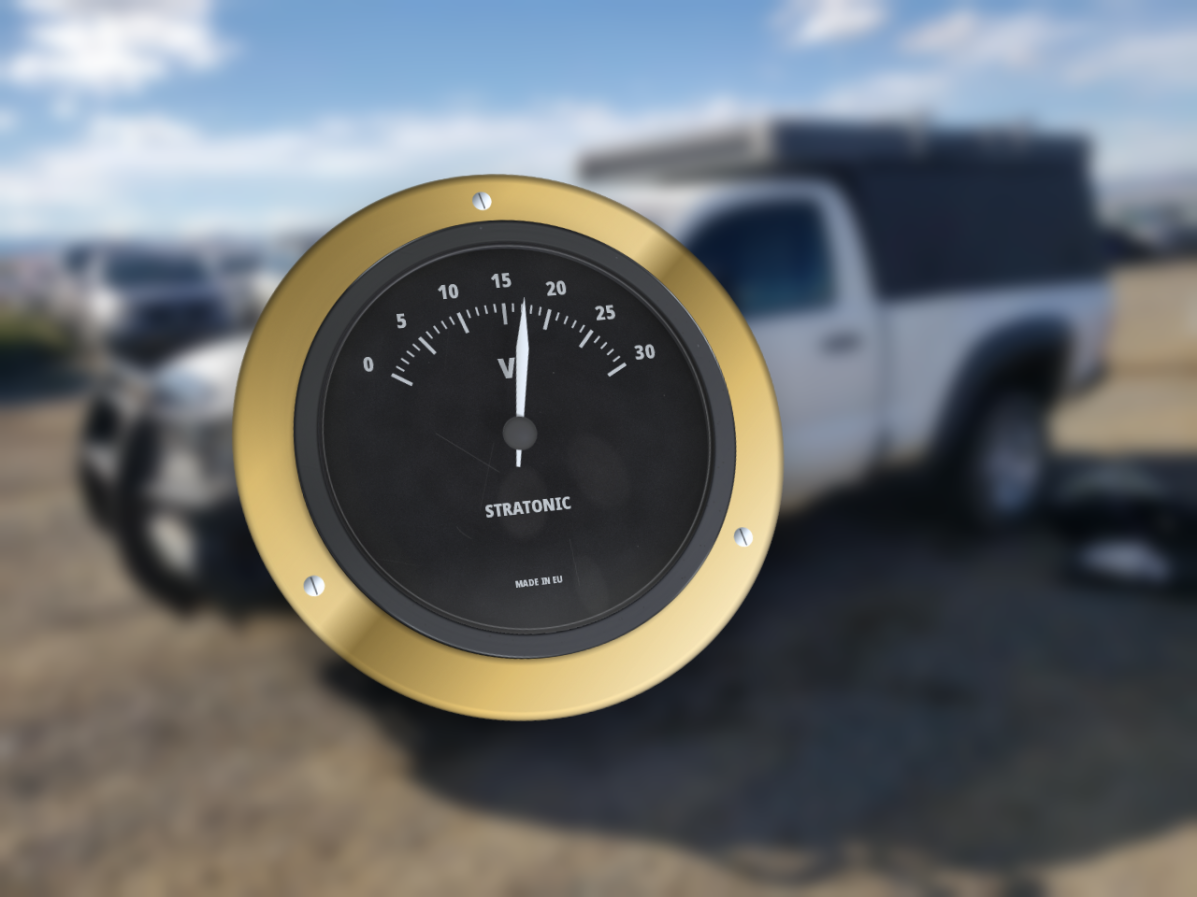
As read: {"value": 17, "unit": "V"}
